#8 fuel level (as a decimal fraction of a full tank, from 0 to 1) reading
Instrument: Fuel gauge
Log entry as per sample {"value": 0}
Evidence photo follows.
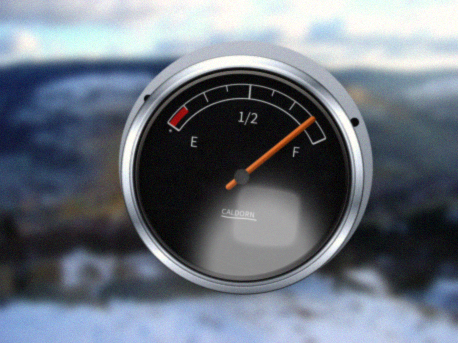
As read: {"value": 0.875}
